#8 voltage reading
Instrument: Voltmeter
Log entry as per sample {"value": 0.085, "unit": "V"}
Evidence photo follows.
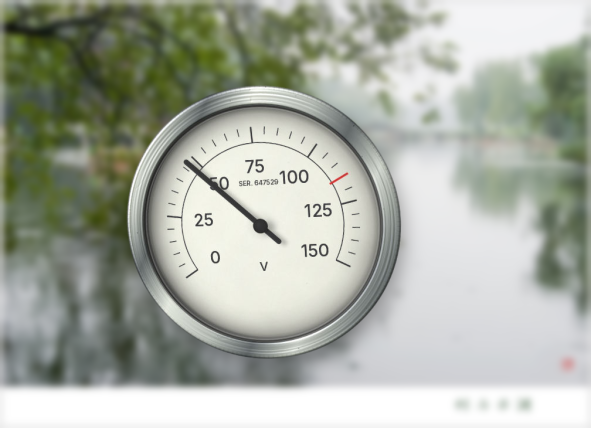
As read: {"value": 47.5, "unit": "V"}
